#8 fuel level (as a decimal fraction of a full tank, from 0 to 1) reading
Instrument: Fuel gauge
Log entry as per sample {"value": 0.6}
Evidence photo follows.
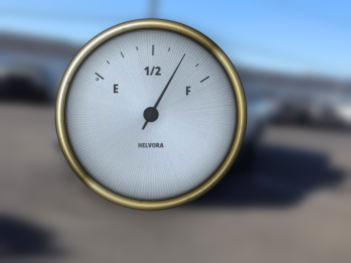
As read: {"value": 0.75}
